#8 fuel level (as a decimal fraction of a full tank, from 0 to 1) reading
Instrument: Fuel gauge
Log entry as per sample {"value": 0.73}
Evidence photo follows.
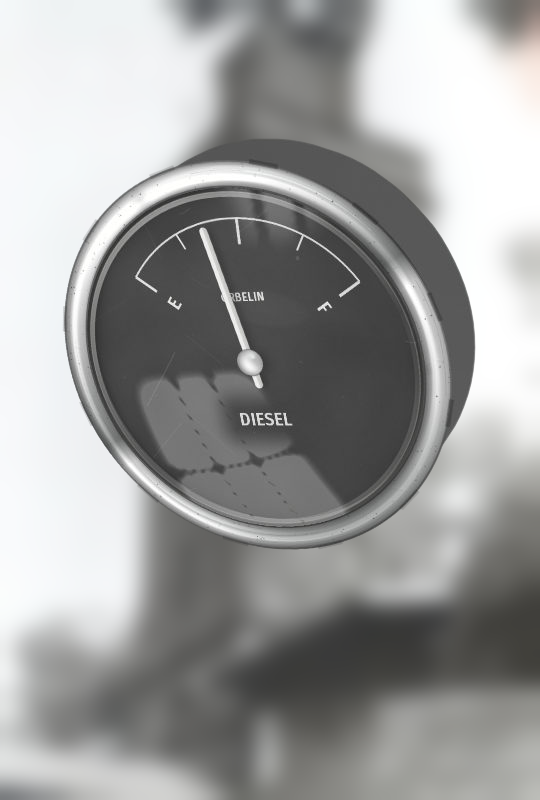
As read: {"value": 0.375}
